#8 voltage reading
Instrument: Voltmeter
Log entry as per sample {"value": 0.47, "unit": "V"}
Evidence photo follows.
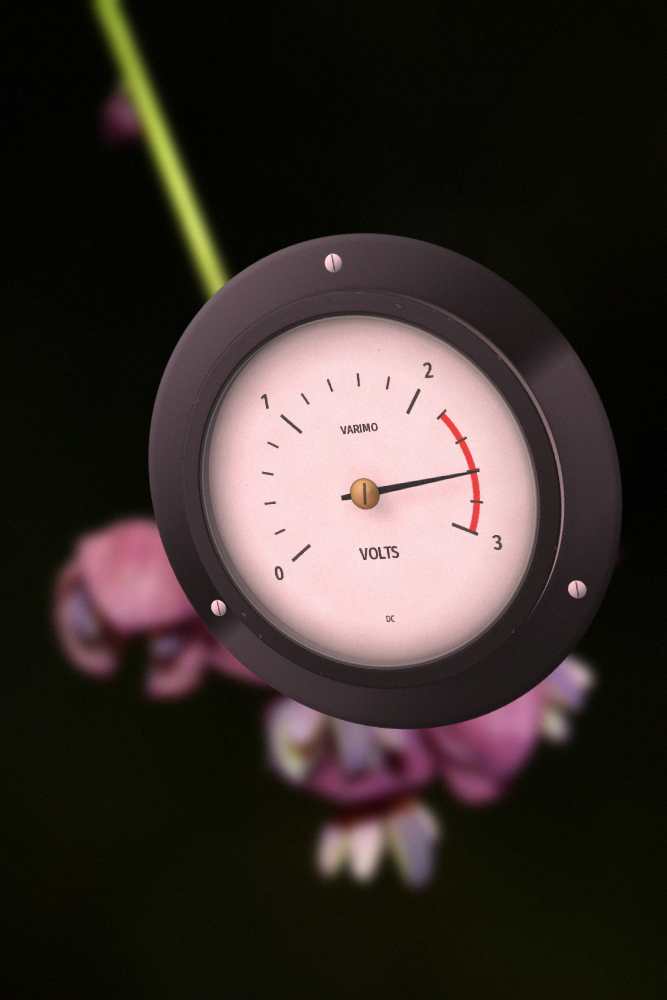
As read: {"value": 2.6, "unit": "V"}
